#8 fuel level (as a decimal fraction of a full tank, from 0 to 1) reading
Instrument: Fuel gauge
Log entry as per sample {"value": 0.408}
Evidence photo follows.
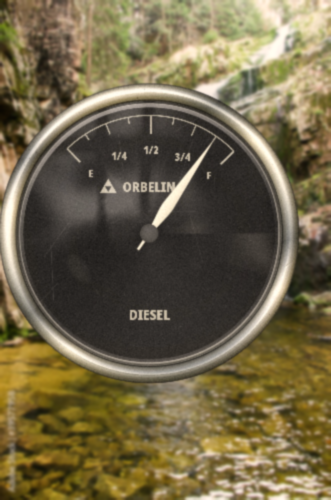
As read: {"value": 0.875}
